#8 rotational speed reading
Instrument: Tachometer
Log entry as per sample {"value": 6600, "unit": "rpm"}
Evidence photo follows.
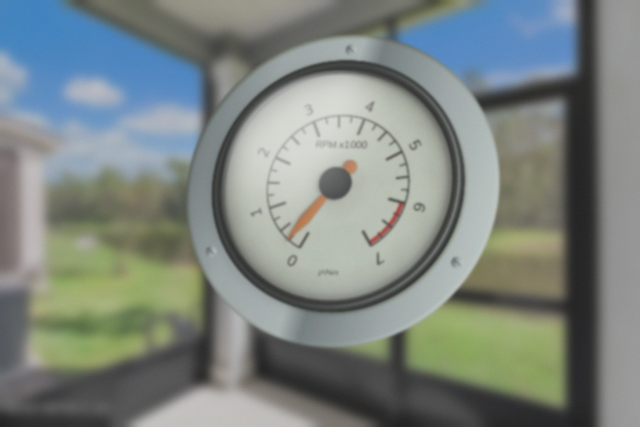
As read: {"value": 250, "unit": "rpm"}
